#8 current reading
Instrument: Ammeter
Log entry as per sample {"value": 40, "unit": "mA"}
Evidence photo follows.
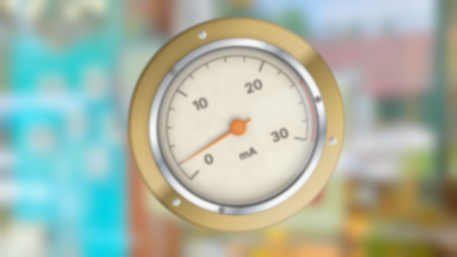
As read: {"value": 2, "unit": "mA"}
